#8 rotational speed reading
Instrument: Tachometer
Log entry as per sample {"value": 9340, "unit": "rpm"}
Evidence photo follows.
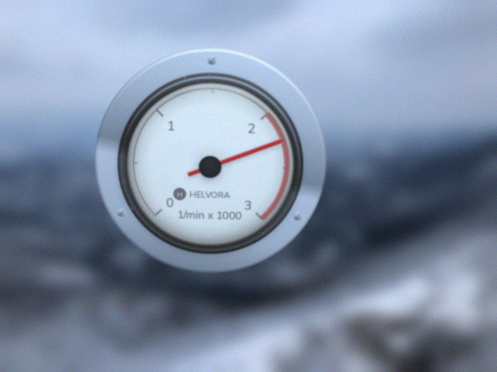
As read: {"value": 2250, "unit": "rpm"}
